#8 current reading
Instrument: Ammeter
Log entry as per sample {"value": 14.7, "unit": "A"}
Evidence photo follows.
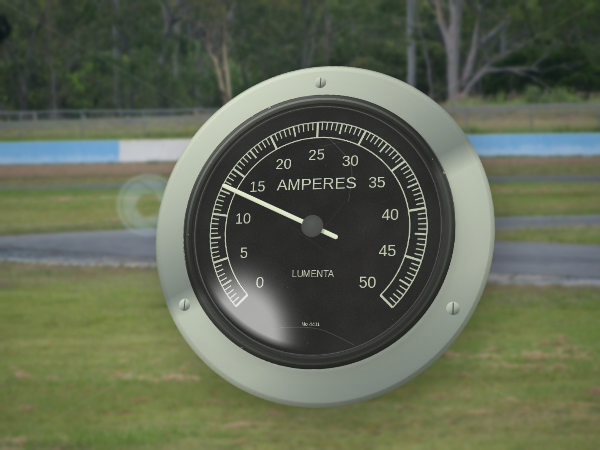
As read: {"value": 13, "unit": "A"}
